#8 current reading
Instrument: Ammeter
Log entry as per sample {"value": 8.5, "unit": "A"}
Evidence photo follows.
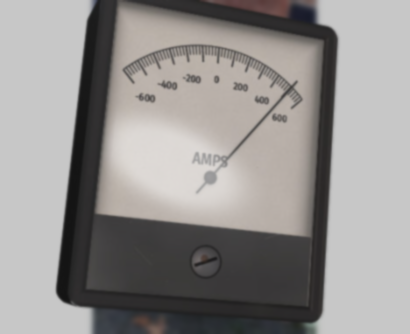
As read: {"value": 500, "unit": "A"}
